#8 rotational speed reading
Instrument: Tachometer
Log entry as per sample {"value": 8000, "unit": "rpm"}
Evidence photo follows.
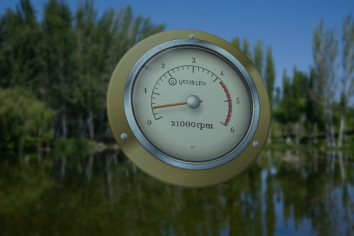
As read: {"value": 400, "unit": "rpm"}
